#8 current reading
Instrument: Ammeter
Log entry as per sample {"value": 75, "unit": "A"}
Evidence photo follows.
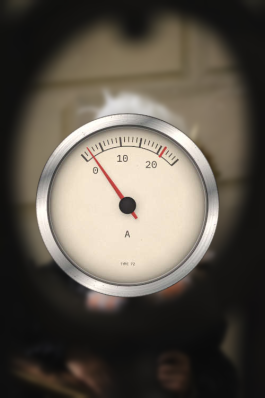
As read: {"value": 2, "unit": "A"}
